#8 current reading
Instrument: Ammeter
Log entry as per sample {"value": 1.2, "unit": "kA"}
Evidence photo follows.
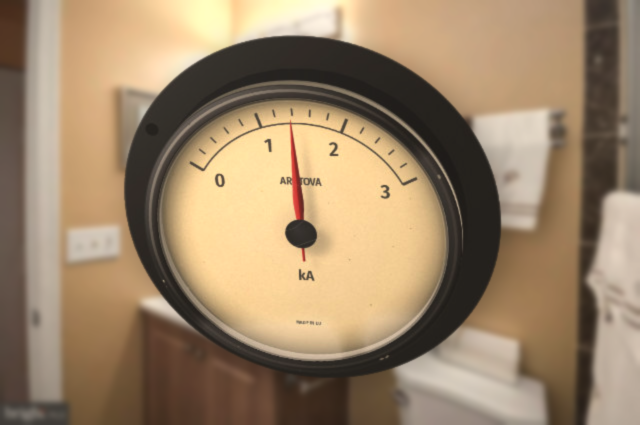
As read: {"value": 1.4, "unit": "kA"}
